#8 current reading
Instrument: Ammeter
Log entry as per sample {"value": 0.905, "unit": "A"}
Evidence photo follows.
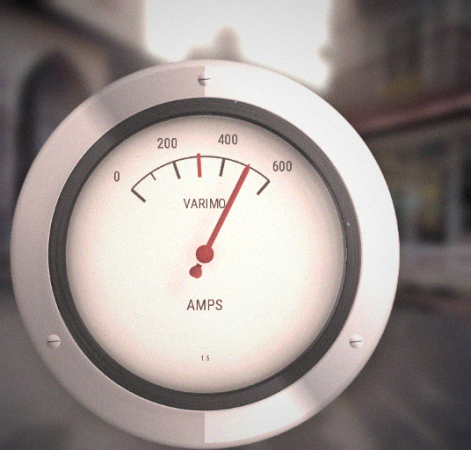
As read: {"value": 500, "unit": "A"}
